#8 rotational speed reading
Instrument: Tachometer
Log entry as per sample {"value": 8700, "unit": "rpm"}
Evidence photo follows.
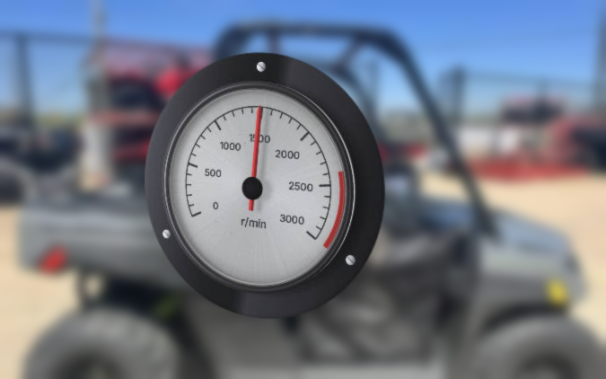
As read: {"value": 1500, "unit": "rpm"}
